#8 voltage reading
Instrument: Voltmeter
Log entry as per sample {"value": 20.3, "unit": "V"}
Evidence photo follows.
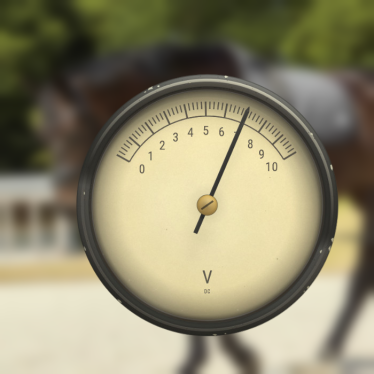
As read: {"value": 7, "unit": "V"}
